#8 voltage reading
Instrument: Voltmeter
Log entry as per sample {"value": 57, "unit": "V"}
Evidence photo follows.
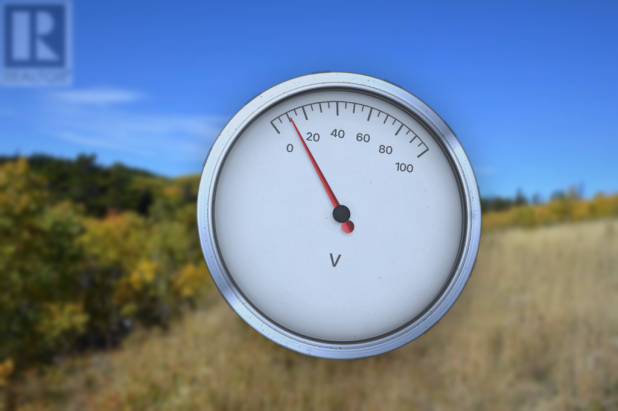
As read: {"value": 10, "unit": "V"}
